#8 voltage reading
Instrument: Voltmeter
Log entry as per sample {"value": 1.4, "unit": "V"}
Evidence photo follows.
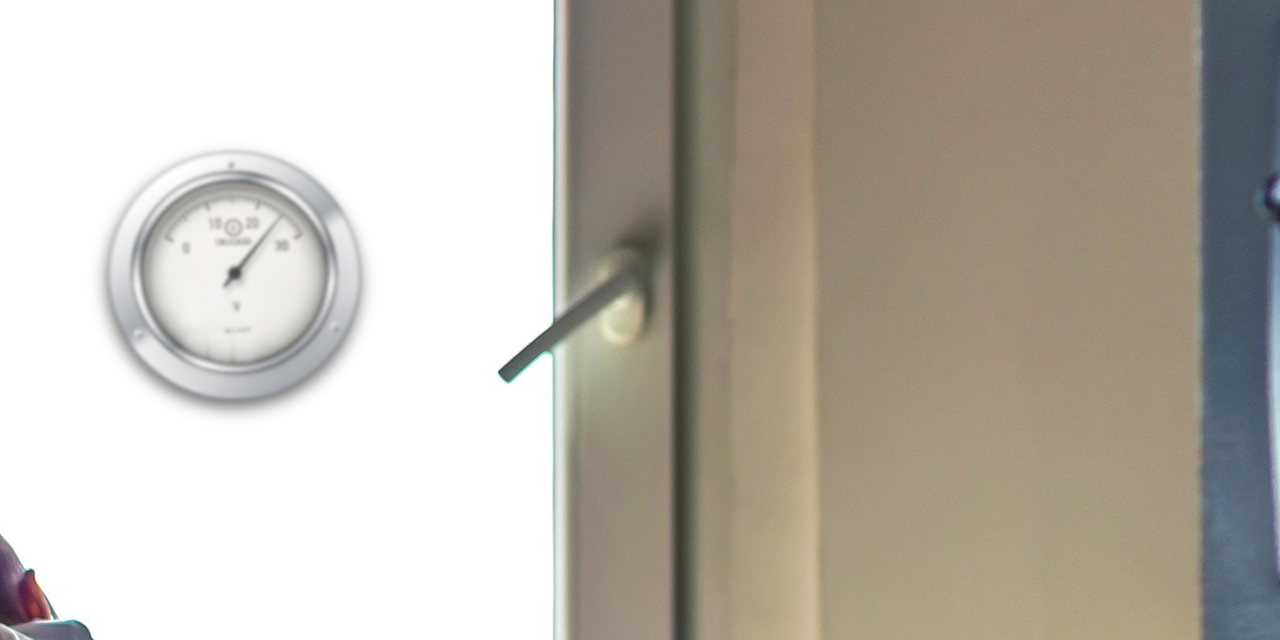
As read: {"value": 25, "unit": "V"}
